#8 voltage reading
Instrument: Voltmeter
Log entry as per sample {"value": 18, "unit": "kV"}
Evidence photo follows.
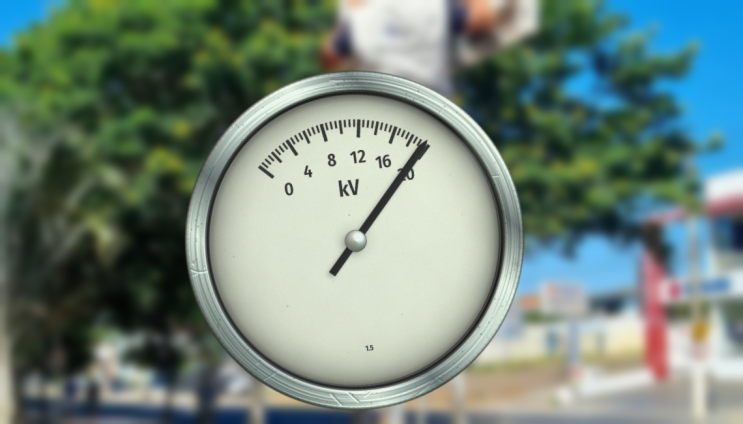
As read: {"value": 19.5, "unit": "kV"}
